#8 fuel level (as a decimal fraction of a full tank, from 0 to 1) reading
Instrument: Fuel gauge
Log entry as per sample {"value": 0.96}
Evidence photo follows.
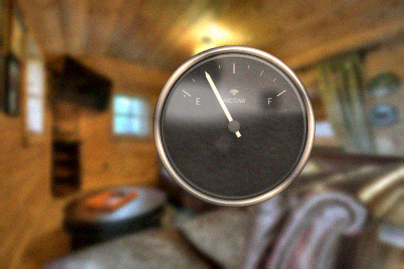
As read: {"value": 0.25}
